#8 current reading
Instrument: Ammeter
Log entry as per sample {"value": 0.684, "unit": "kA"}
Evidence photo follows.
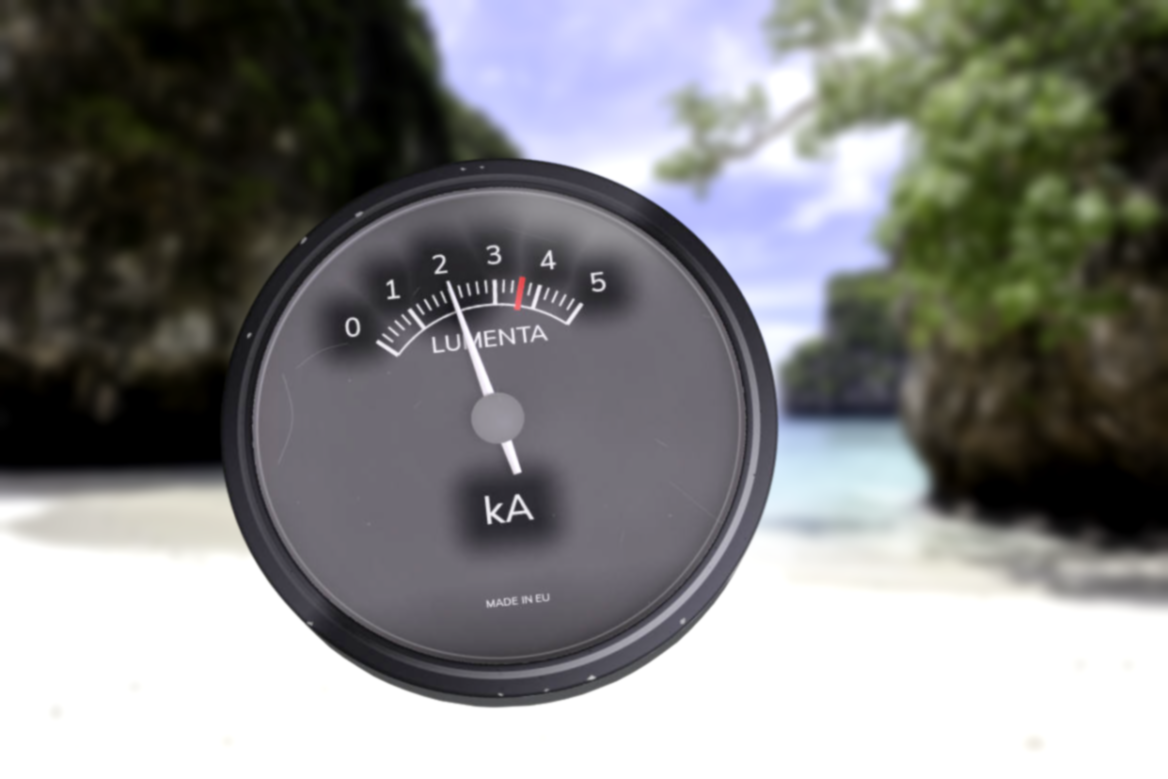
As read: {"value": 2, "unit": "kA"}
